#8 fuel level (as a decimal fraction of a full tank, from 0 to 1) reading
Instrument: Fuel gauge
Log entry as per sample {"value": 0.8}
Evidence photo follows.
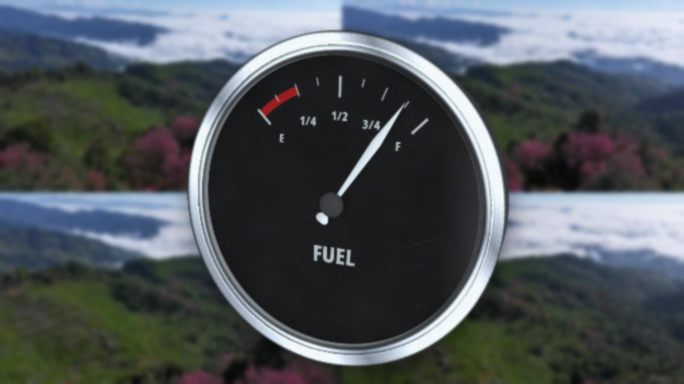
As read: {"value": 0.875}
